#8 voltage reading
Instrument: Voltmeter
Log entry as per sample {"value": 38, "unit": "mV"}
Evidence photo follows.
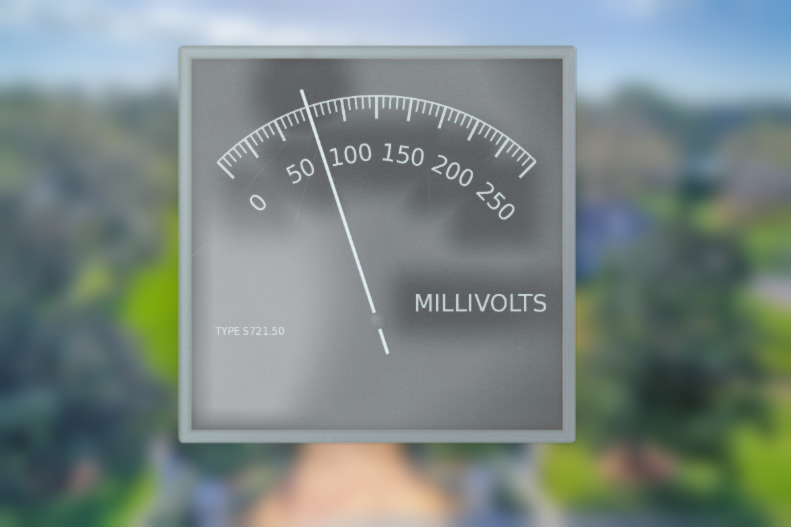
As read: {"value": 75, "unit": "mV"}
